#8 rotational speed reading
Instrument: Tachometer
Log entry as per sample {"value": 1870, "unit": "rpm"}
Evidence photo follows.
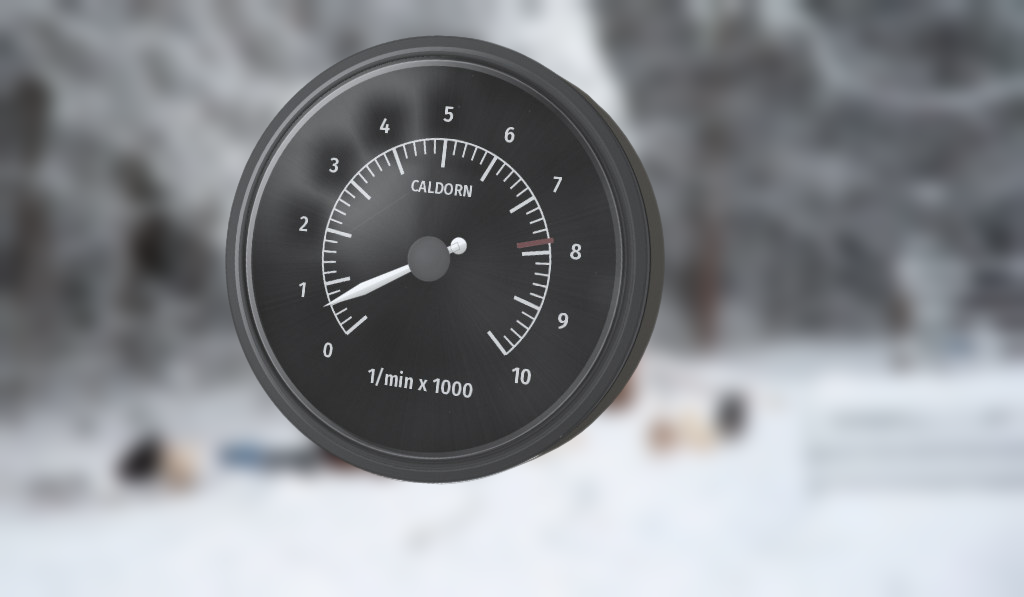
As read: {"value": 600, "unit": "rpm"}
